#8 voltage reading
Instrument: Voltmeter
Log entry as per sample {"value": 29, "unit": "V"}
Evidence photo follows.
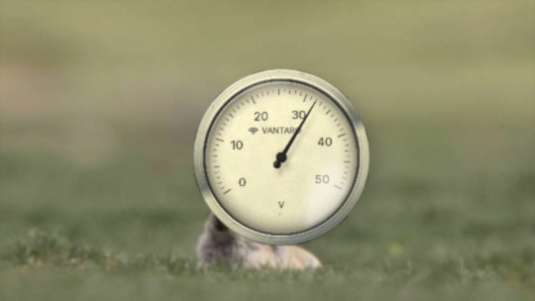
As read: {"value": 32, "unit": "V"}
